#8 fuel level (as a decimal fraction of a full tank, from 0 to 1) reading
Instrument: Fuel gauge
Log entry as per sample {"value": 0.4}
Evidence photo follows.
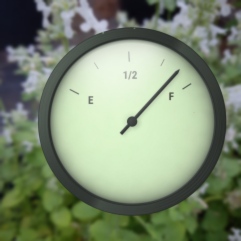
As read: {"value": 0.875}
